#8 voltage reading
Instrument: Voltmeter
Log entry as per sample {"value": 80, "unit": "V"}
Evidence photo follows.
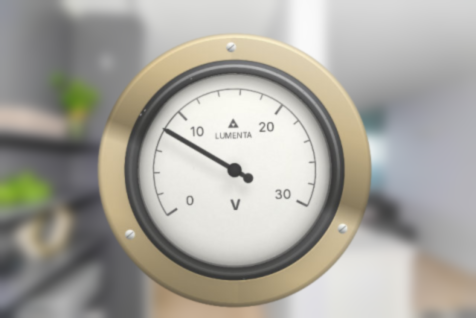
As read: {"value": 8, "unit": "V"}
